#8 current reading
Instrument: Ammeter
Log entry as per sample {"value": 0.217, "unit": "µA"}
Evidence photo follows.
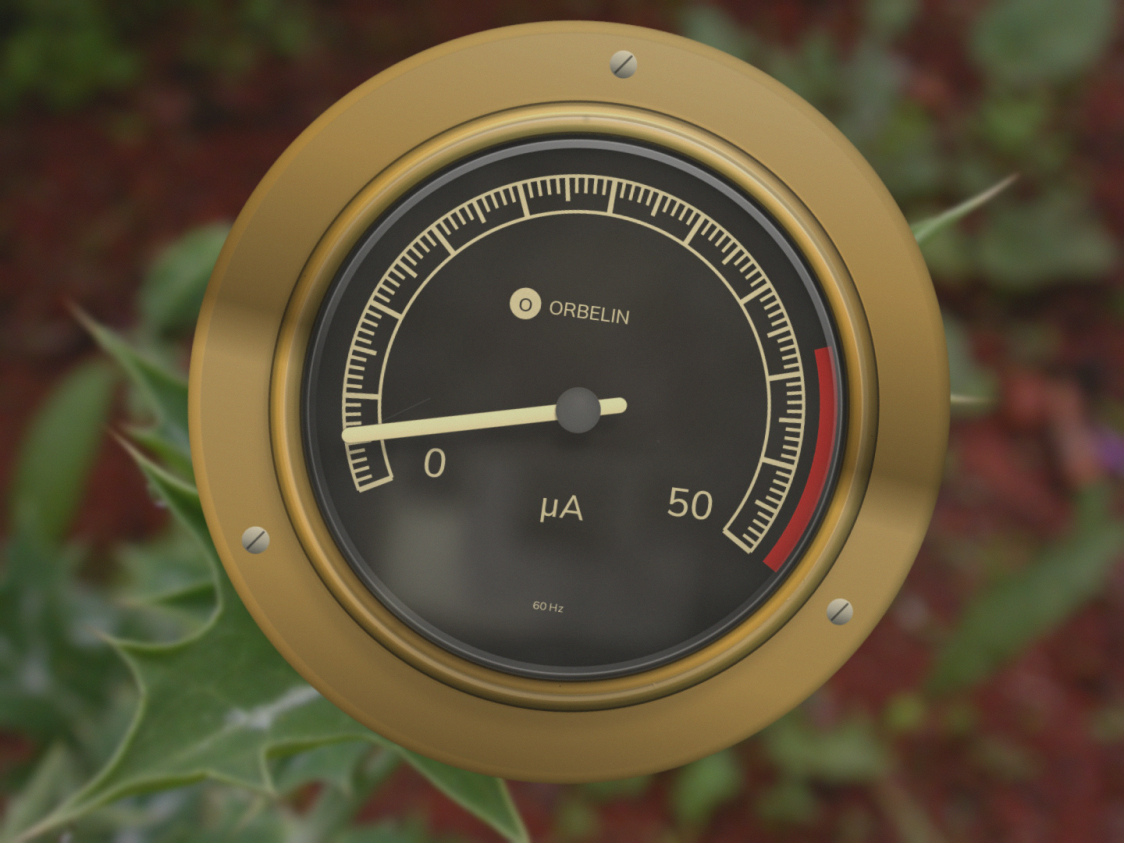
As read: {"value": 3, "unit": "µA"}
